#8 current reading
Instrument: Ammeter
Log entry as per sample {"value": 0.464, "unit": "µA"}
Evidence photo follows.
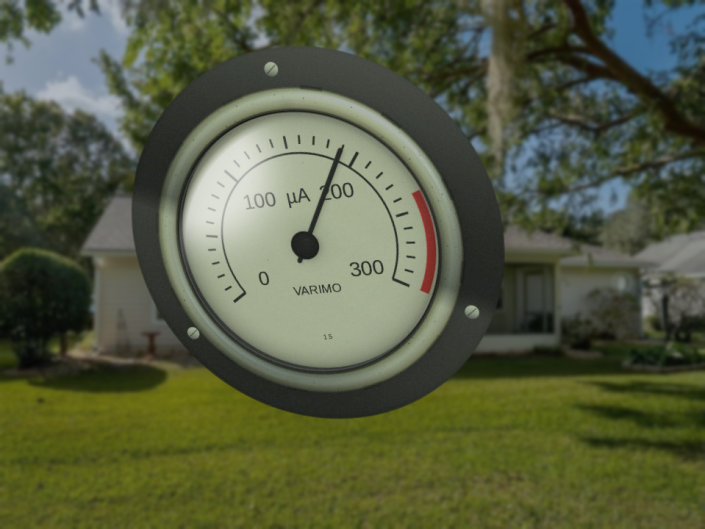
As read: {"value": 190, "unit": "µA"}
